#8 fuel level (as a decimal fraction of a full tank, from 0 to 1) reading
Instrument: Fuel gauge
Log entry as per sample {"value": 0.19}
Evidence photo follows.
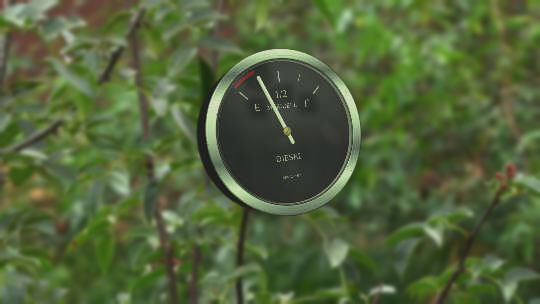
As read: {"value": 0.25}
